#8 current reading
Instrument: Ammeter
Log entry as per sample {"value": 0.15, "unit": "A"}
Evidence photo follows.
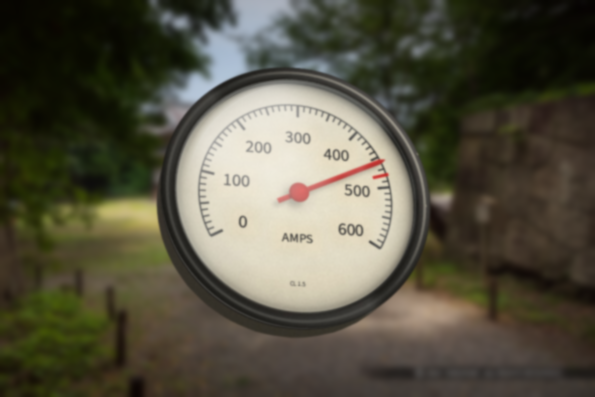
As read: {"value": 460, "unit": "A"}
